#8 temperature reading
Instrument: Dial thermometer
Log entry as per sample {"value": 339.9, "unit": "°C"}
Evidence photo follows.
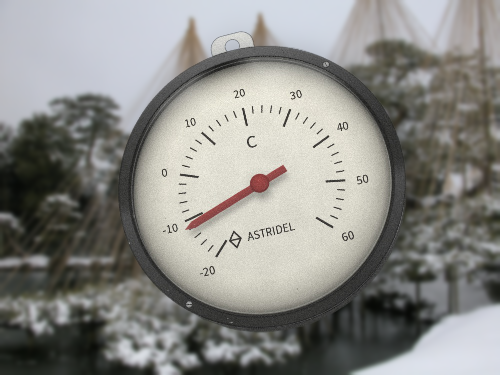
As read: {"value": -12, "unit": "°C"}
